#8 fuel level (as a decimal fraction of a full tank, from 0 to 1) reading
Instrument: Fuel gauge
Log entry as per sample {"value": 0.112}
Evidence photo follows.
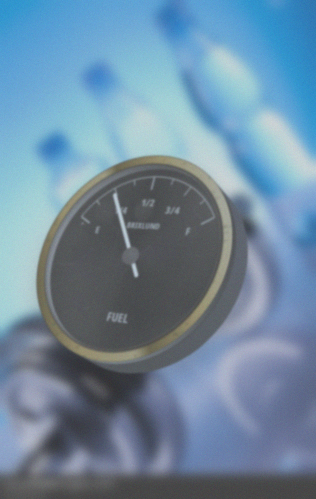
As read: {"value": 0.25}
